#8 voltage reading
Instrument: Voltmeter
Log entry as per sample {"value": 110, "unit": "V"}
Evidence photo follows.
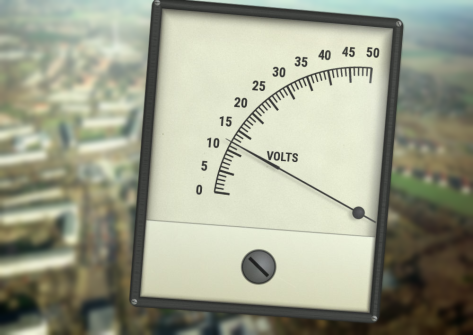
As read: {"value": 12, "unit": "V"}
